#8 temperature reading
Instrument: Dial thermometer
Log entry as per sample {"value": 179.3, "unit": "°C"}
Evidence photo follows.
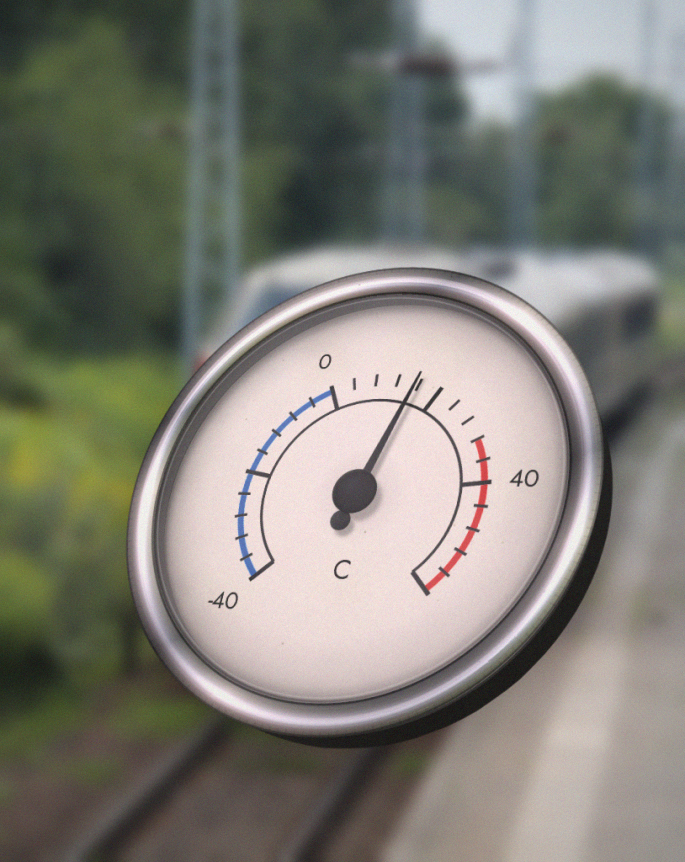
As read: {"value": 16, "unit": "°C"}
